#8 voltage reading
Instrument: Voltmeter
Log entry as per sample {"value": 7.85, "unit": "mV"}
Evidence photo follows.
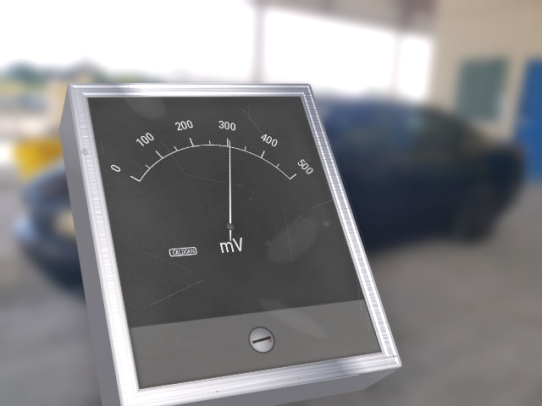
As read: {"value": 300, "unit": "mV"}
